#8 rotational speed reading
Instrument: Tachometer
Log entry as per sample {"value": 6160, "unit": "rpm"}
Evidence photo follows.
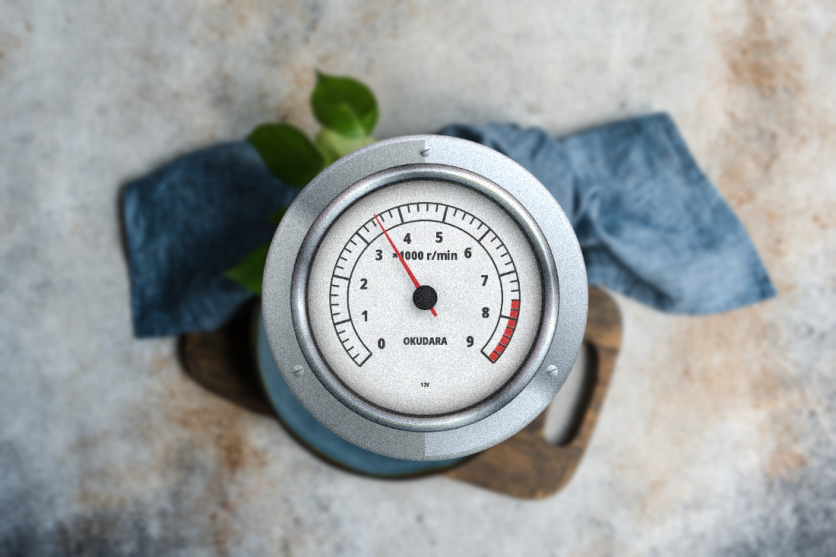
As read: {"value": 3500, "unit": "rpm"}
